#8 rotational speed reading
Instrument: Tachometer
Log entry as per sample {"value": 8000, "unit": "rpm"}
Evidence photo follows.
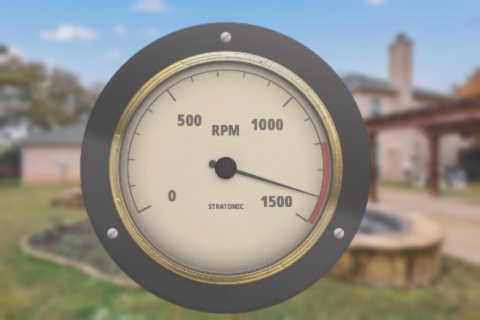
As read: {"value": 1400, "unit": "rpm"}
